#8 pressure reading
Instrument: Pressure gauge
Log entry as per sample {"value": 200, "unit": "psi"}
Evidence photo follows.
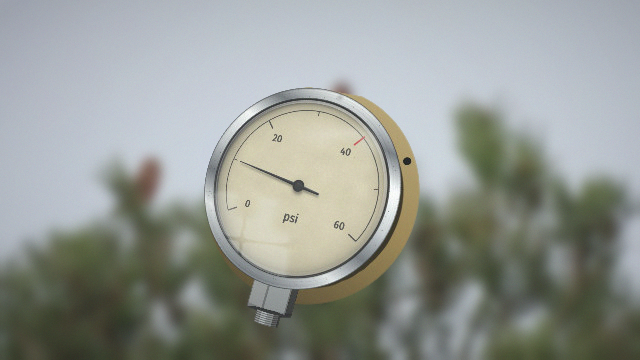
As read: {"value": 10, "unit": "psi"}
